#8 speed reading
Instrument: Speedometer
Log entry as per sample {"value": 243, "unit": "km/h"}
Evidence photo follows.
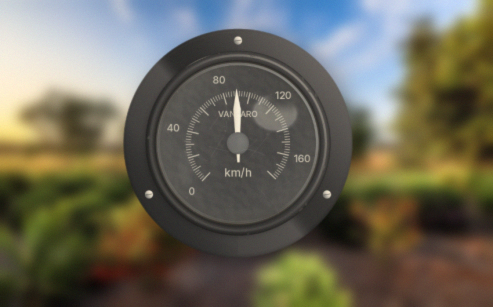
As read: {"value": 90, "unit": "km/h"}
